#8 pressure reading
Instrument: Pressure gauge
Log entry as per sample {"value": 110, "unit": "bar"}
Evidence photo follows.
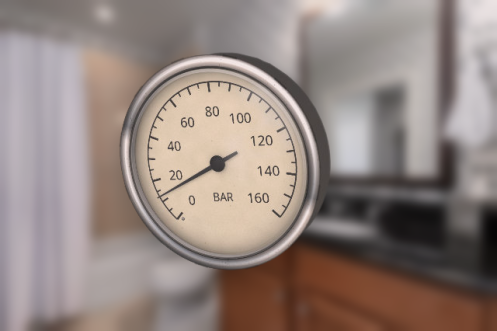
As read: {"value": 12.5, "unit": "bar"}
